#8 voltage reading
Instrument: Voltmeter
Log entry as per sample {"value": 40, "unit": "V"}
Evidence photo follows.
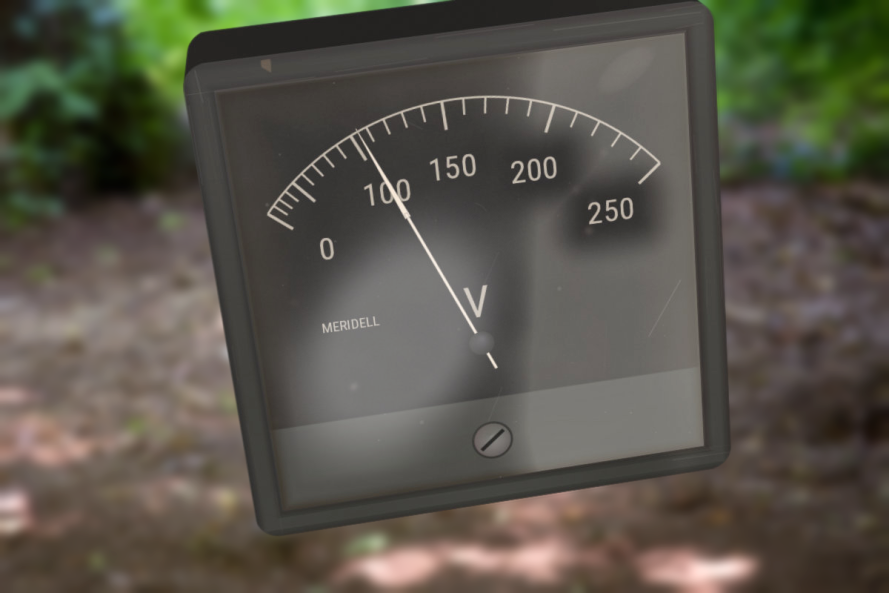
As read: {"value": 105, "unit": "V"}
